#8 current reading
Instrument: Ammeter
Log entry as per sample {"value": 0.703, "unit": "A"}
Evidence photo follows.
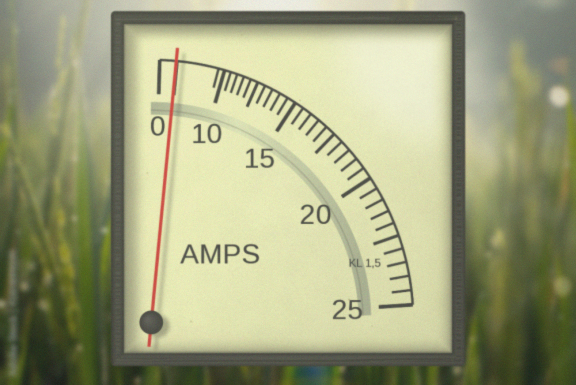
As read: {"value": 5, "unit": "A"}
